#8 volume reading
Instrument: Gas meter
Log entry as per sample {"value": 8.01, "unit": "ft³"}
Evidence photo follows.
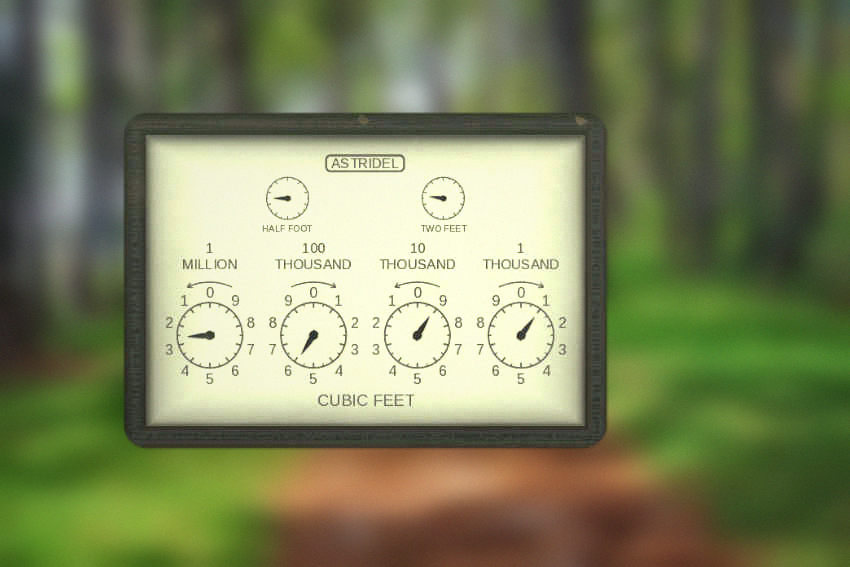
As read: {"value": 259100, "unit": "ft³"}
